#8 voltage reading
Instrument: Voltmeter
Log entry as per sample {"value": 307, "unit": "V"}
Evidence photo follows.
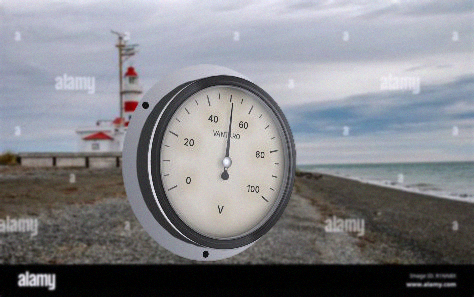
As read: {"value": 50, "unit": "V"}
